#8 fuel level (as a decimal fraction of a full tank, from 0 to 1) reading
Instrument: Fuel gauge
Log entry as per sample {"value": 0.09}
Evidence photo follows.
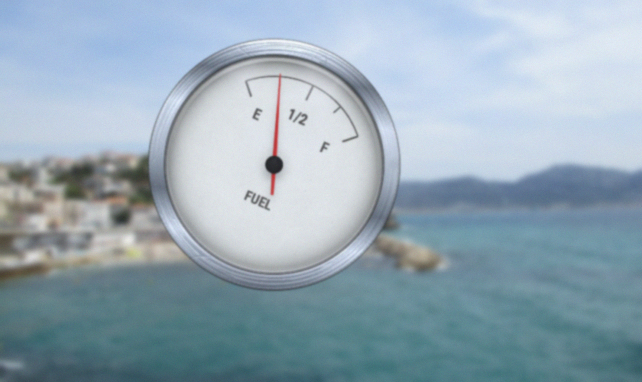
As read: {"value": 0.25}
